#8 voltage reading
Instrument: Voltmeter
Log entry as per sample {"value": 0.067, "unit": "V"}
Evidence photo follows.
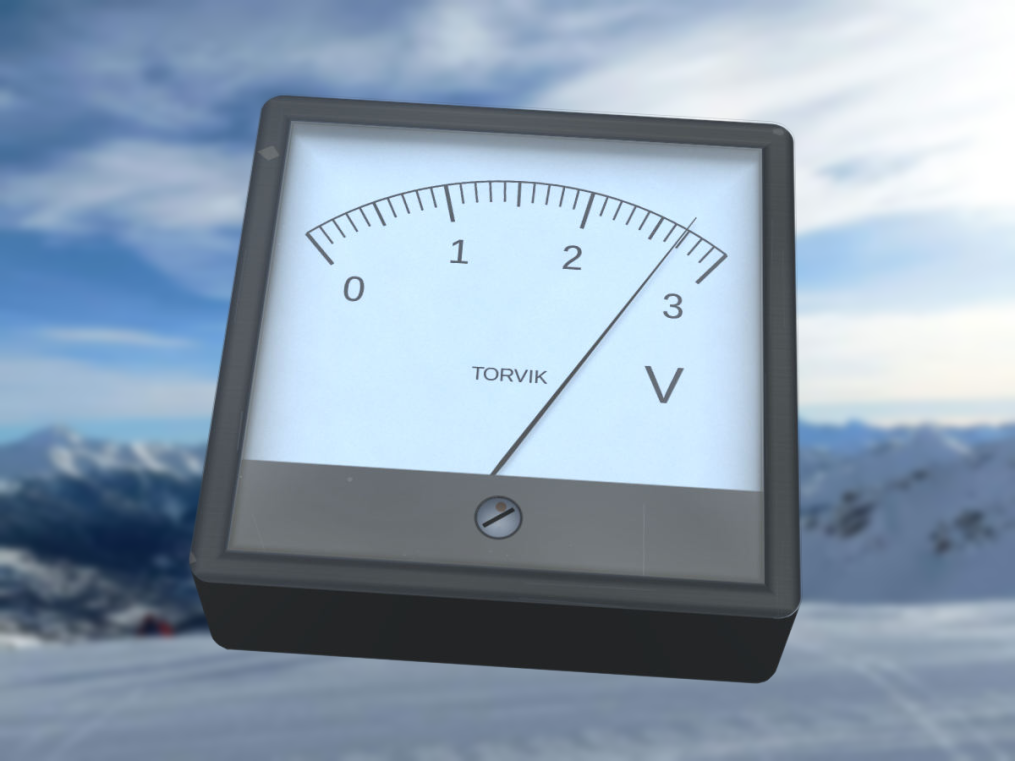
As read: {"value": 2.7, "unit": "V"}
